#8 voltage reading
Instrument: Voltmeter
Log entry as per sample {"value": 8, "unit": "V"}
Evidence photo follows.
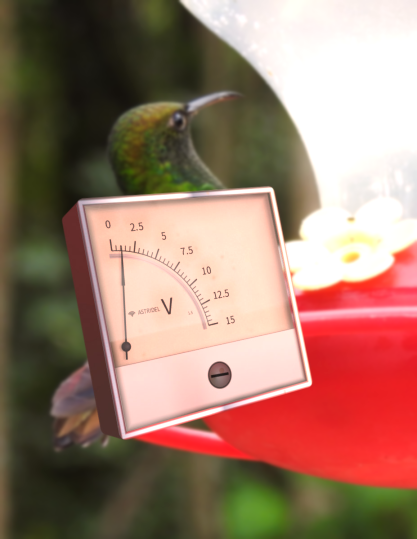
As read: {"value": 1, "unit": "V"}
